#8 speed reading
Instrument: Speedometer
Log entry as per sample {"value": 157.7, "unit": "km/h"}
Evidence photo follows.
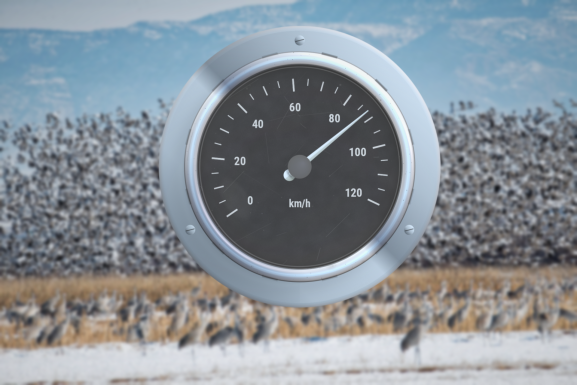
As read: {"value": 87.5, "unit": "km/h"}
